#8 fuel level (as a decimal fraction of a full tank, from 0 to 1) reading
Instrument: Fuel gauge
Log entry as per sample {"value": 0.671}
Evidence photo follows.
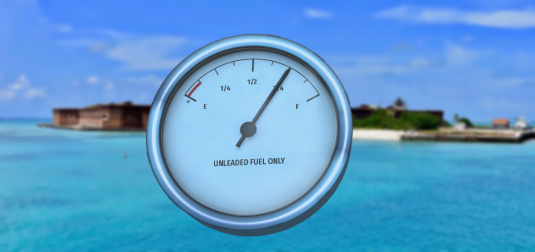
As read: {"value": 0.75}
